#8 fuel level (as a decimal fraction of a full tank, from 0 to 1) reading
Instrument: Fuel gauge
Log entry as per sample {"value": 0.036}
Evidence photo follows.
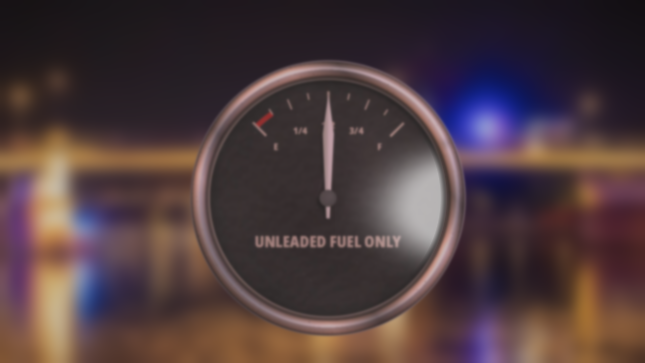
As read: {"value": 0.5}
